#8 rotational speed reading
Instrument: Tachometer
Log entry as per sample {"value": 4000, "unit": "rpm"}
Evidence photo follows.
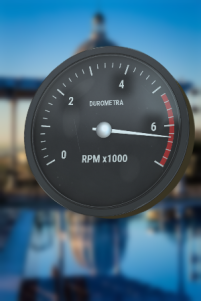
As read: {"value": 6300, "unit": "rpm"}
